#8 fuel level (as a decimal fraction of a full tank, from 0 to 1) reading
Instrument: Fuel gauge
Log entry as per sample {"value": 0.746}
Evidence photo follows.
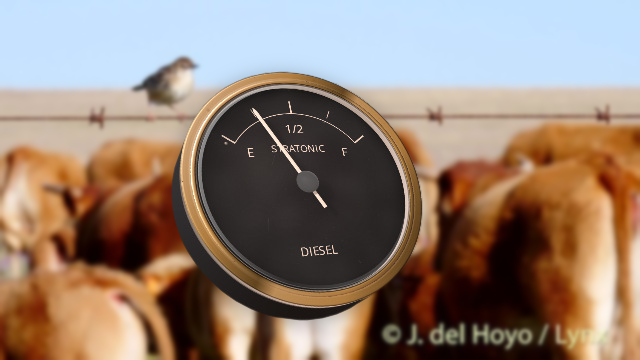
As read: {"value": 0.25}
